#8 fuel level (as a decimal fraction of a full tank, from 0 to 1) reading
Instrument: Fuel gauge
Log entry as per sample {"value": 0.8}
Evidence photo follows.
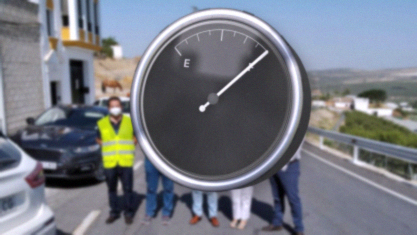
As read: {"value": 1}
